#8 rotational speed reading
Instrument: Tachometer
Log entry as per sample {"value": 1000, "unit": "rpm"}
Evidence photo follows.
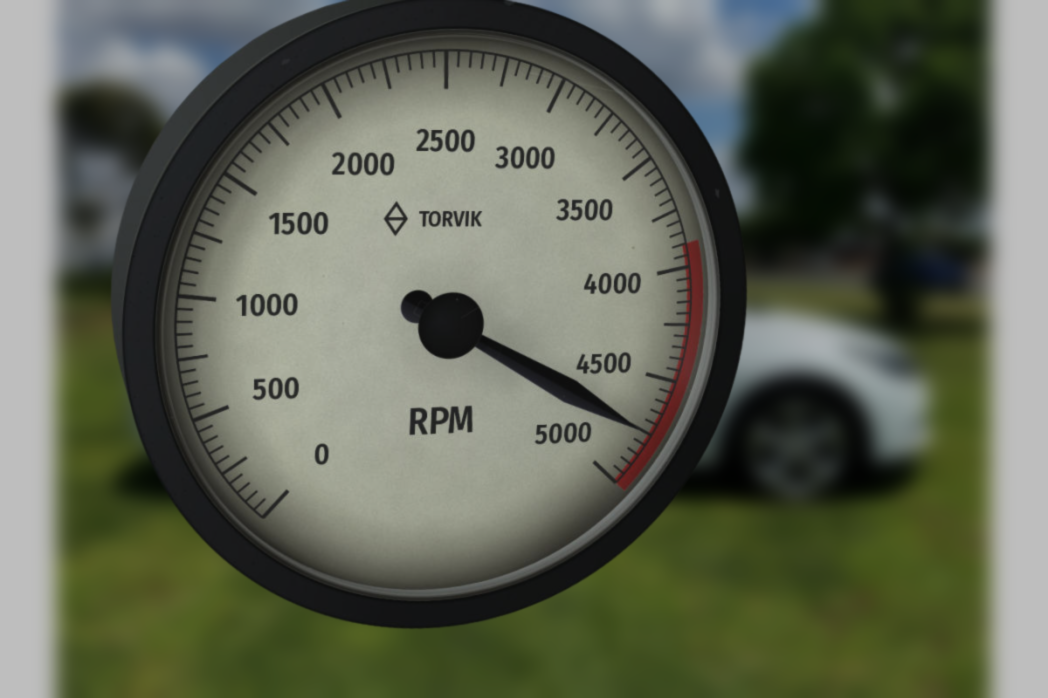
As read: {"value": 4750, "unit": "rpm"}
